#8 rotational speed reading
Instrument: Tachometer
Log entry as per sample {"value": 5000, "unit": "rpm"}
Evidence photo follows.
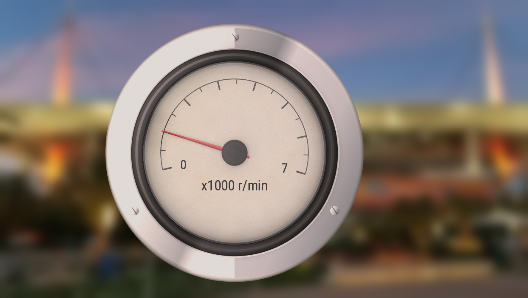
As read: {"value": 1000, "unit": "rpm"}
